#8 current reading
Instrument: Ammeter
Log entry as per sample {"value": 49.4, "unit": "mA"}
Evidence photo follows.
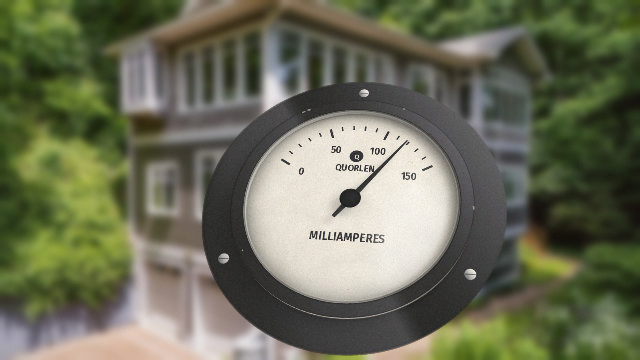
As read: {"value": 120, "unit": "mA"}
